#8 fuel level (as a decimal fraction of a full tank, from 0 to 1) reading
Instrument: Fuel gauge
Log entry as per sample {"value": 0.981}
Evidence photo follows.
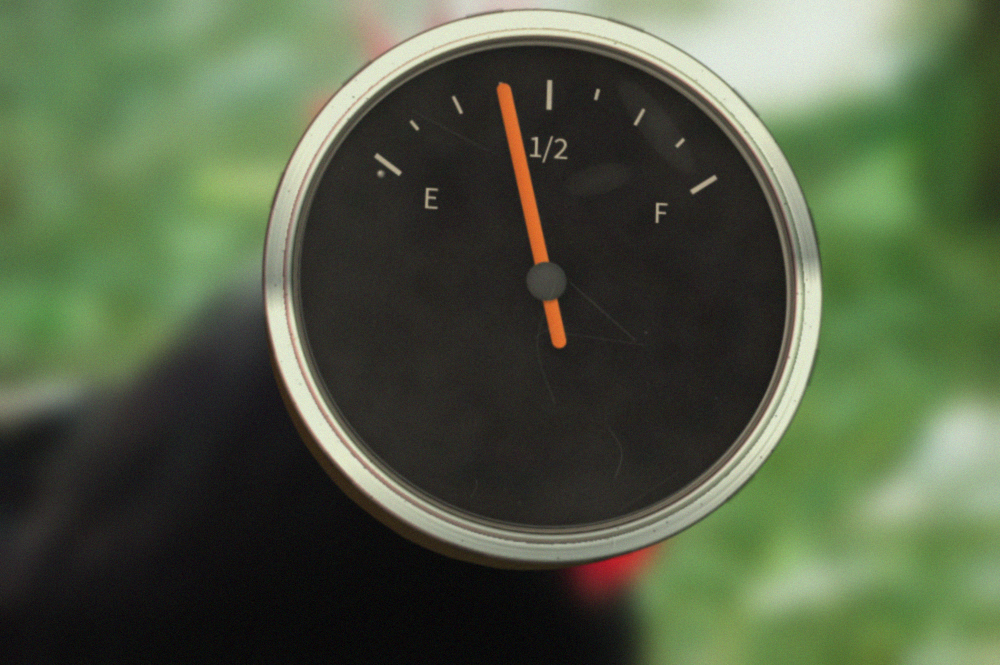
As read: {"value": 0.375}
